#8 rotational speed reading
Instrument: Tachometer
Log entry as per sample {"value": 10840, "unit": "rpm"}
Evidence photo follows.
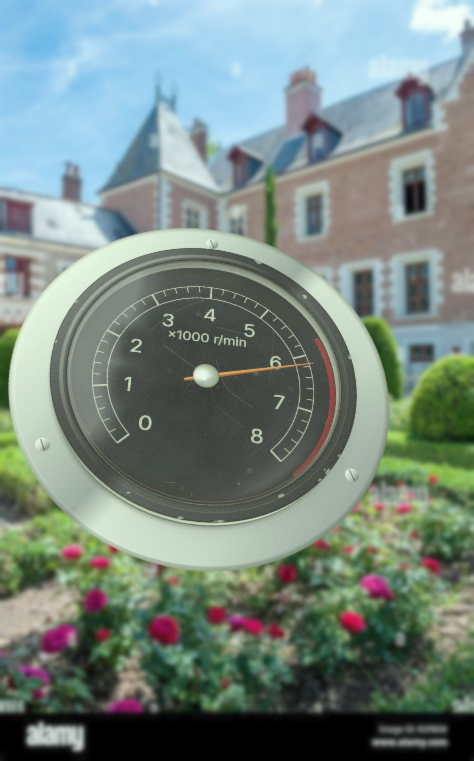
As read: {"value": 6200, "unit": "rpm"}
